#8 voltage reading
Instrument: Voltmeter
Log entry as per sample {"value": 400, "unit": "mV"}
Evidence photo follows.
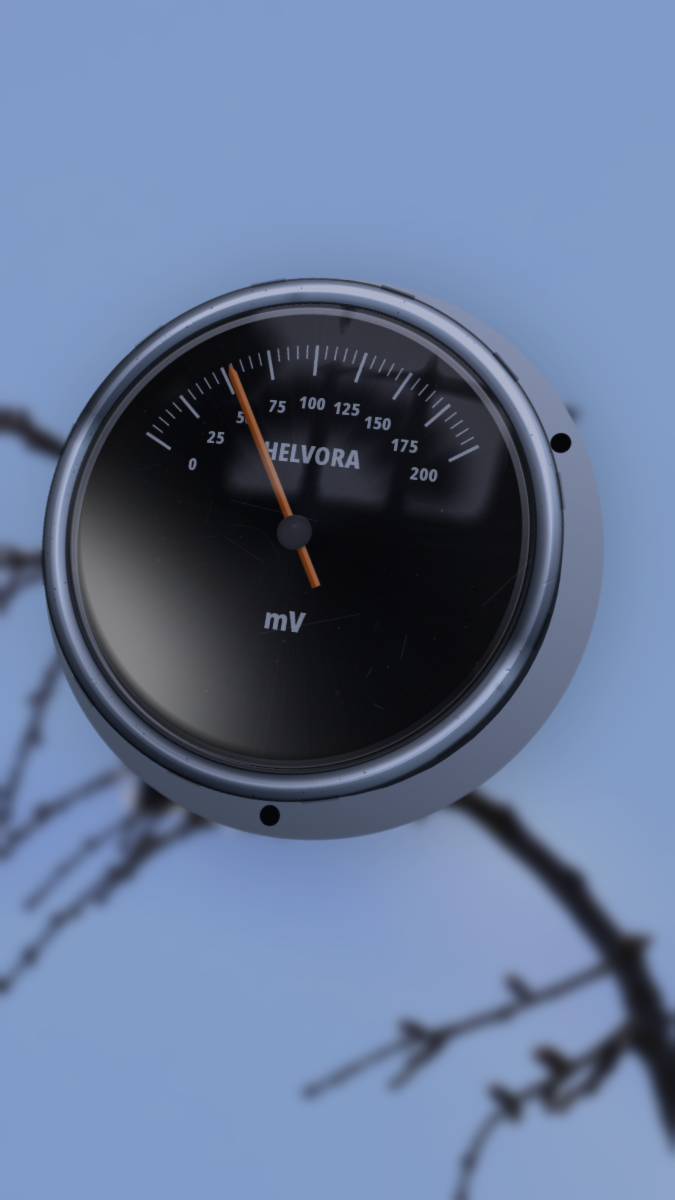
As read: {"value": 55, "unit": "mV"}
